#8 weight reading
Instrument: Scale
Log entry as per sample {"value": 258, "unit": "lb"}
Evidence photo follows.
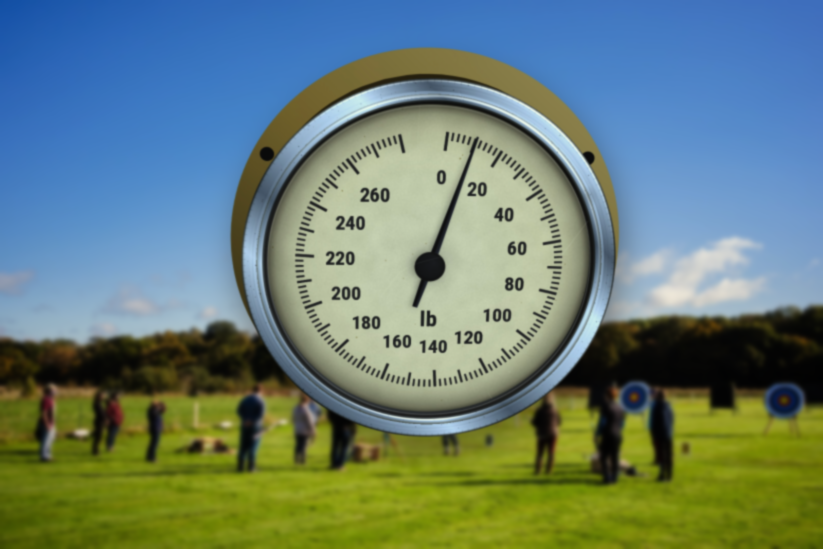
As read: {"value": 10, "unit": "lb"}
